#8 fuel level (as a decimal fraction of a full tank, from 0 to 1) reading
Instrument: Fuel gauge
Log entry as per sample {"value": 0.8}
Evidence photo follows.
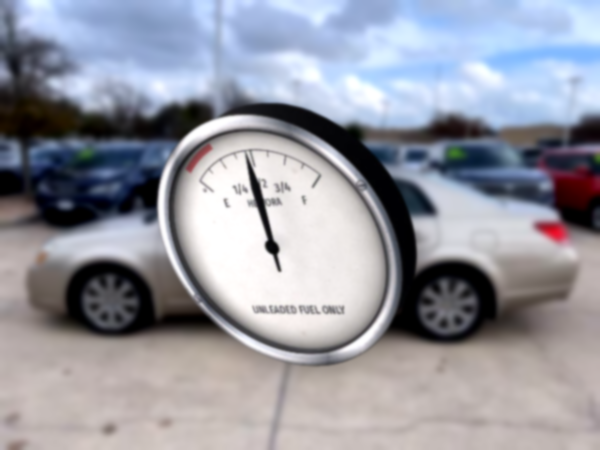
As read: {"value": 0.5}
